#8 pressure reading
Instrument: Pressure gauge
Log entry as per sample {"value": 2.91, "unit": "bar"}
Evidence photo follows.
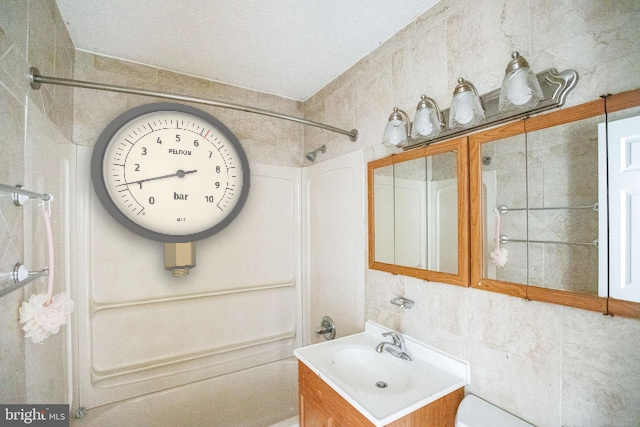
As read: {"value": 1.2, "unit": "bar"}
